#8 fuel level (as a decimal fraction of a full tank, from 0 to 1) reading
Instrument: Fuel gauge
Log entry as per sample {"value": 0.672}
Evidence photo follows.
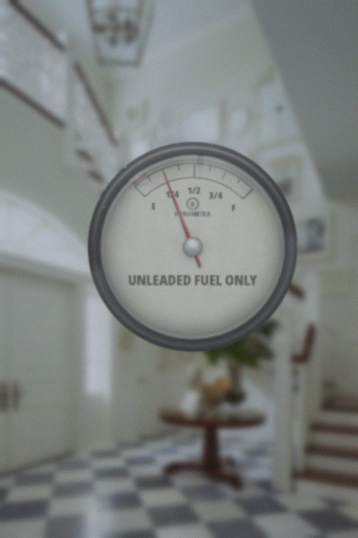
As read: {"value": 0.25}
